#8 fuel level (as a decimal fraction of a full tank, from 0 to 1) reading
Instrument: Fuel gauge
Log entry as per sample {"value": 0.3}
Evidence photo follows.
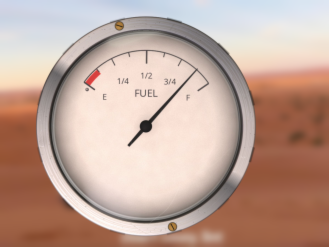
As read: {"value": 0.875}
